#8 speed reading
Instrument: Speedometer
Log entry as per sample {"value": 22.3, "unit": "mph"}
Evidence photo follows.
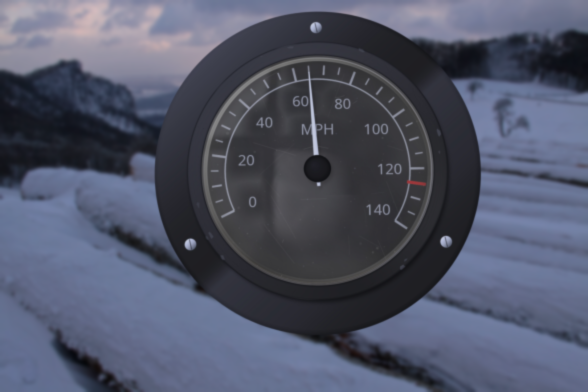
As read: {"value": 65, "unit": "mph"}
